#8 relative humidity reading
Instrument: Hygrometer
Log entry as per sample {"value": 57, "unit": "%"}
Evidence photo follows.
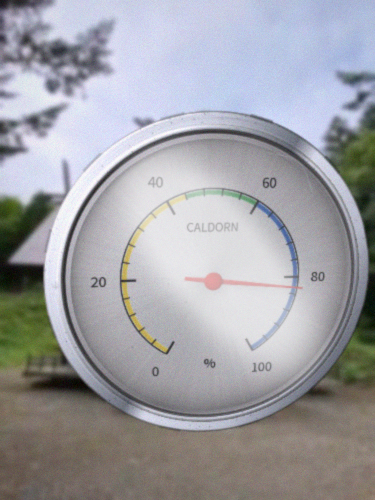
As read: {"value": 82, "unit": "%"}
